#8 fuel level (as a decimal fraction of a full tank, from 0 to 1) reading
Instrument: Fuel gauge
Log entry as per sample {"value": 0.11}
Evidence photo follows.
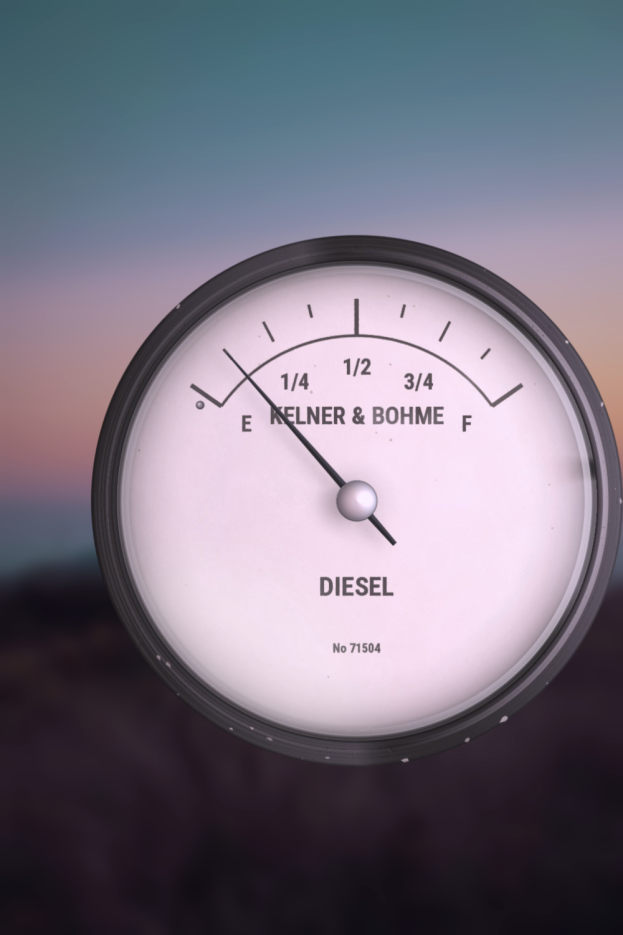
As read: {"value": 0.125}
